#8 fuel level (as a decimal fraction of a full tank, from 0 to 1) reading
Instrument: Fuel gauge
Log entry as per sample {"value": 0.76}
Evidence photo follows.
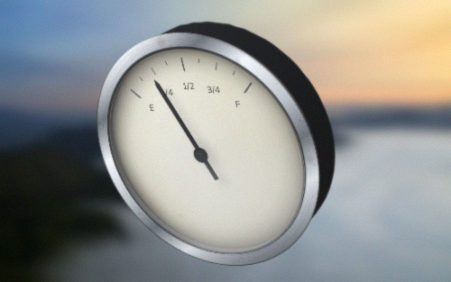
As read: {"value": 0.25}
